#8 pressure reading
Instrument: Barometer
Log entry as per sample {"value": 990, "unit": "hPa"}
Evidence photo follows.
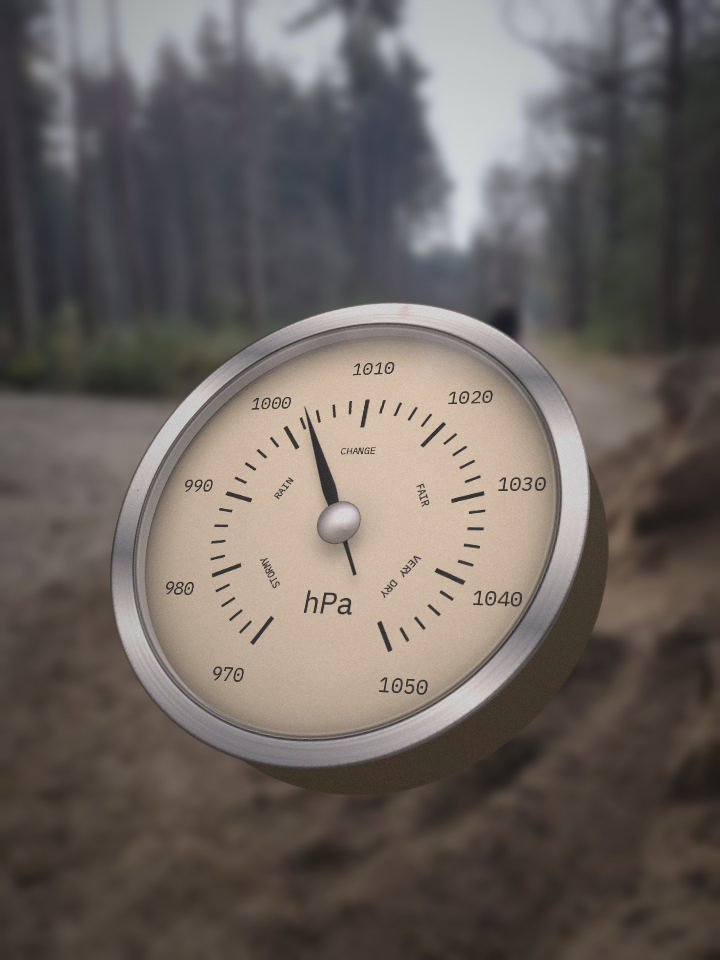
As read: {"value": 1003, "unit": "hPa"}
